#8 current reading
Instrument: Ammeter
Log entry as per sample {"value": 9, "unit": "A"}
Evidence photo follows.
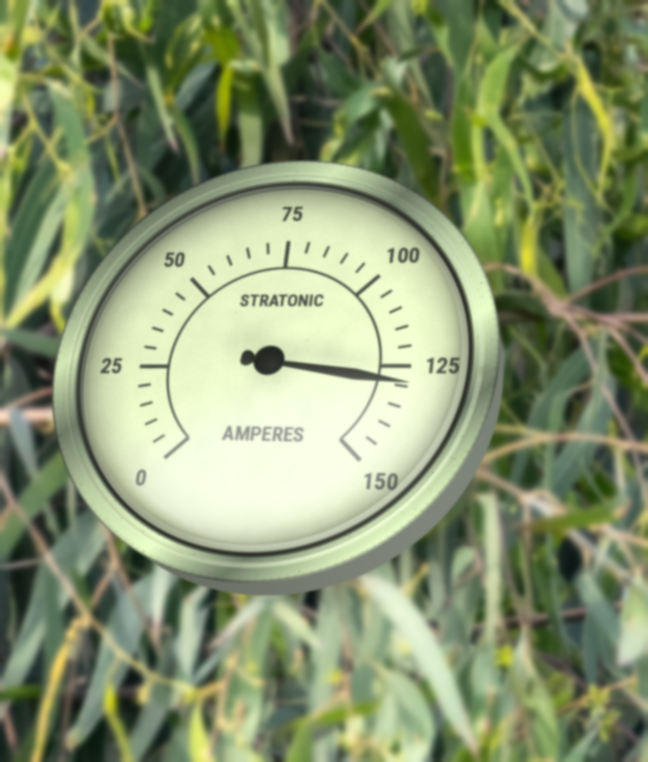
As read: {"value": 130, "unit": "A"}
